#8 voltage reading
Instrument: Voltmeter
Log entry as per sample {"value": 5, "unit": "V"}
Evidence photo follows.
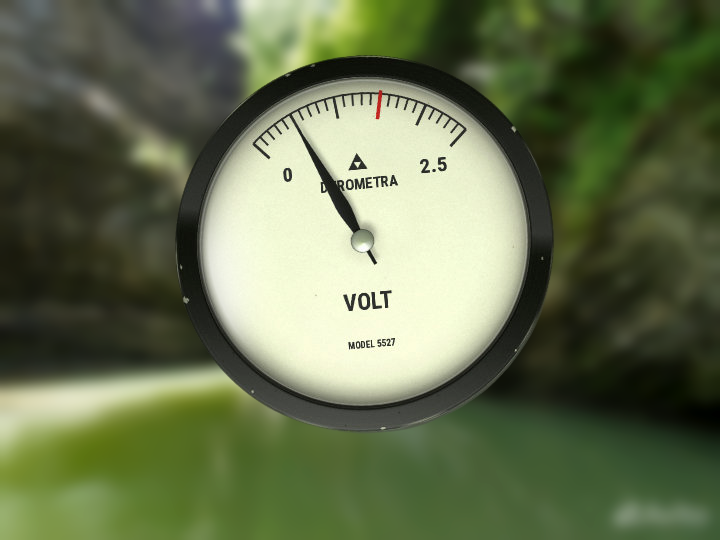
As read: {"value": 0.5, "unit": "V"}
